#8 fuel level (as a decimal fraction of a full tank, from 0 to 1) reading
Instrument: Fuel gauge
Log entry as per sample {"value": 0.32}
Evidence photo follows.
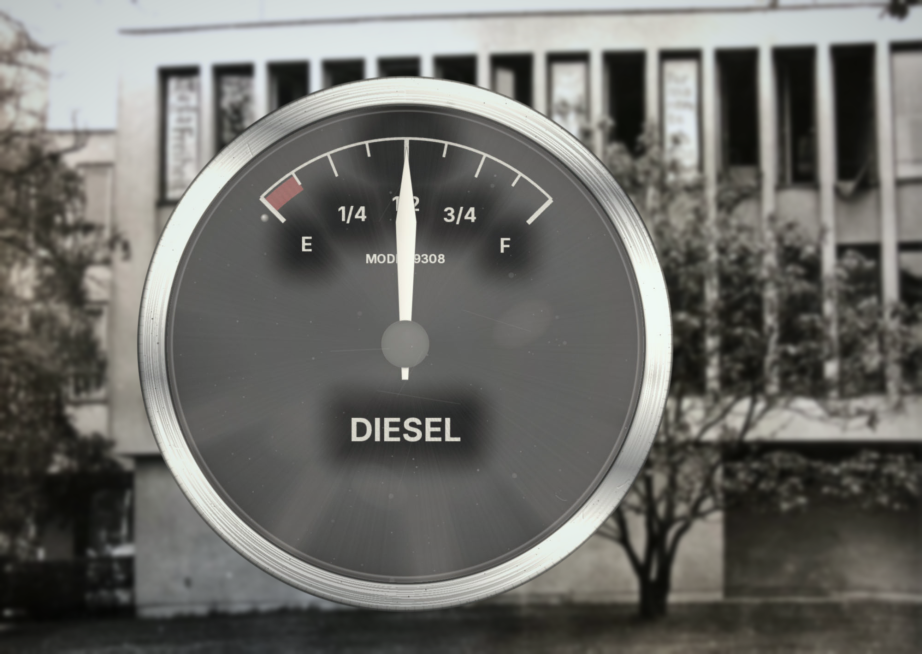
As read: {"value": 0.5}
